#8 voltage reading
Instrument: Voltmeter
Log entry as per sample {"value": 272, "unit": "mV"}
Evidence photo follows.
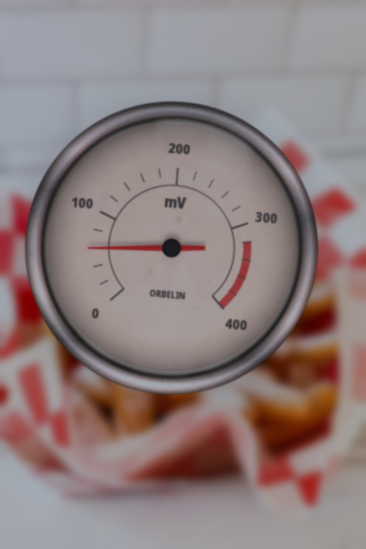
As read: {"value": 60, "unit": "mV"}
